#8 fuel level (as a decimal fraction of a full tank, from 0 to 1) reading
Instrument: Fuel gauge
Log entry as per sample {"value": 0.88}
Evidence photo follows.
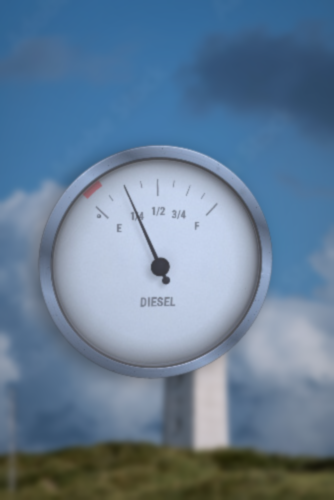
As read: {"value": 0.25}
